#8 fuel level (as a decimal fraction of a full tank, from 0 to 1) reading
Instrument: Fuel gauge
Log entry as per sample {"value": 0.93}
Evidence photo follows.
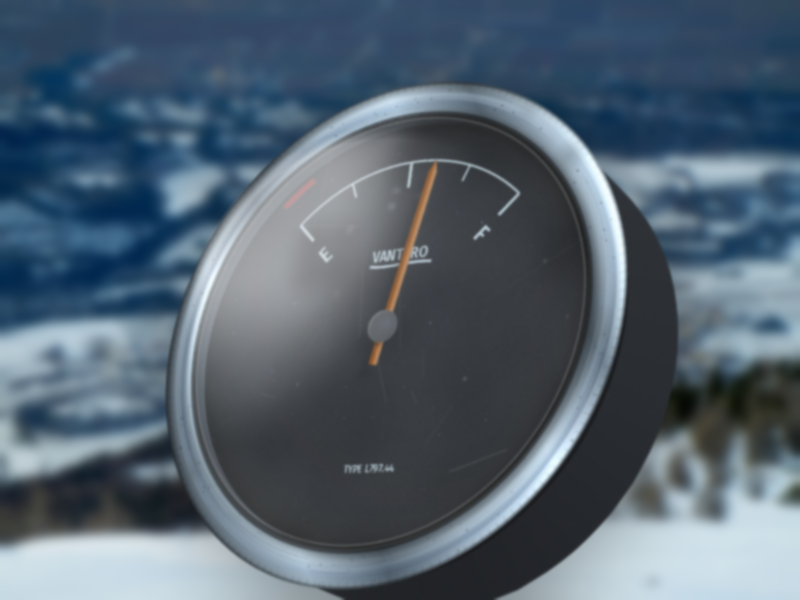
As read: {"value": 0.625}
